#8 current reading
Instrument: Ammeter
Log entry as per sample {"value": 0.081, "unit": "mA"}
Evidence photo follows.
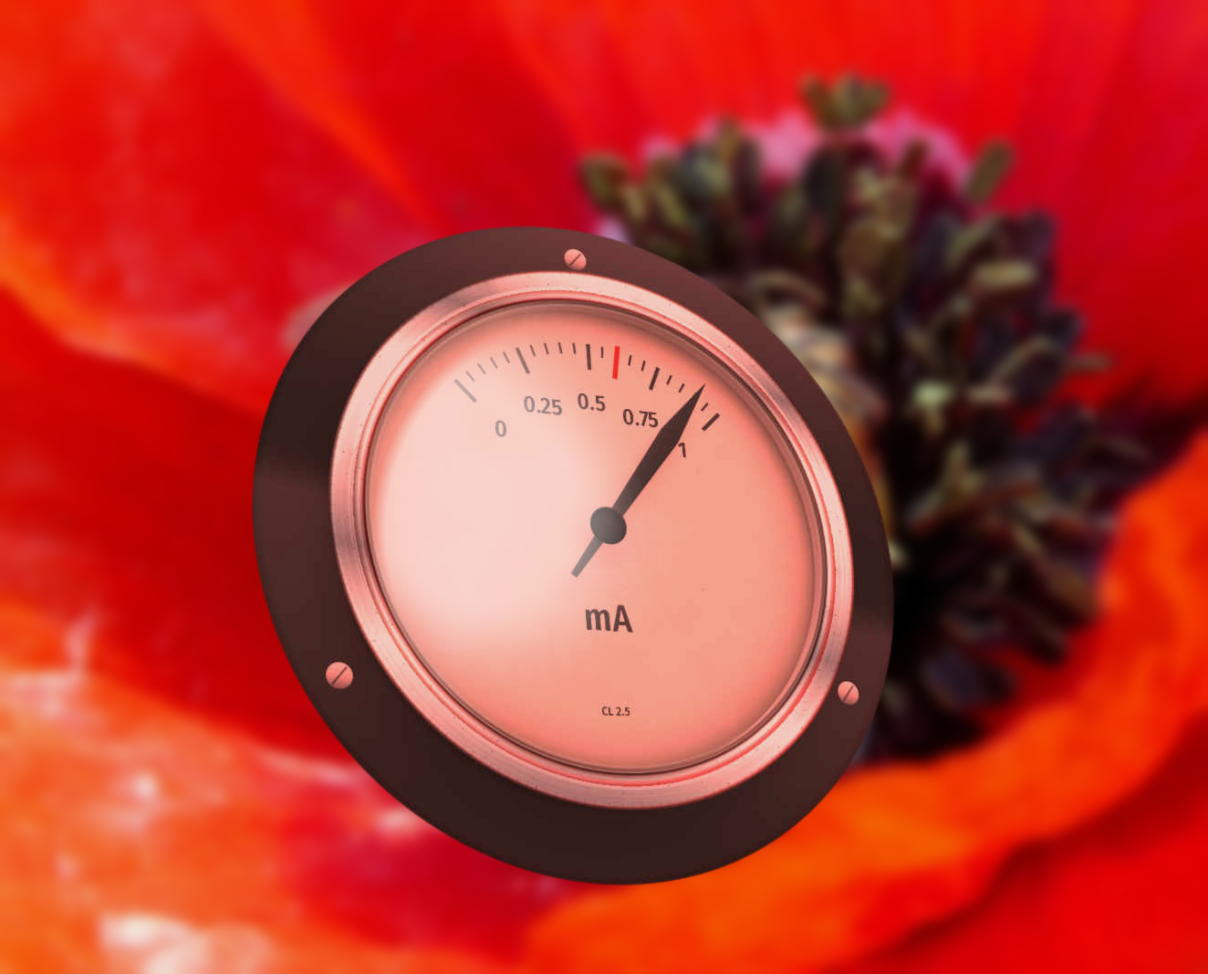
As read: {"value": 0.9, "unit": "mA"}
